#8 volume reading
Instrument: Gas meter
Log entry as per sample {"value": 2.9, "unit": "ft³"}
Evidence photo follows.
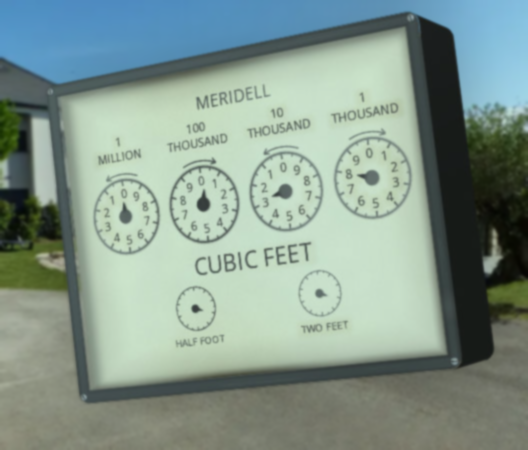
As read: {"value": 2800, "unit": "ft³"}
